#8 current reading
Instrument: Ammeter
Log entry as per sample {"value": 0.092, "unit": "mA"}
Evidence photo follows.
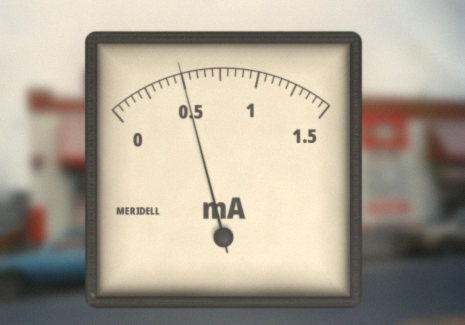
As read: {"value": 0.5, "unit": "mA"}
